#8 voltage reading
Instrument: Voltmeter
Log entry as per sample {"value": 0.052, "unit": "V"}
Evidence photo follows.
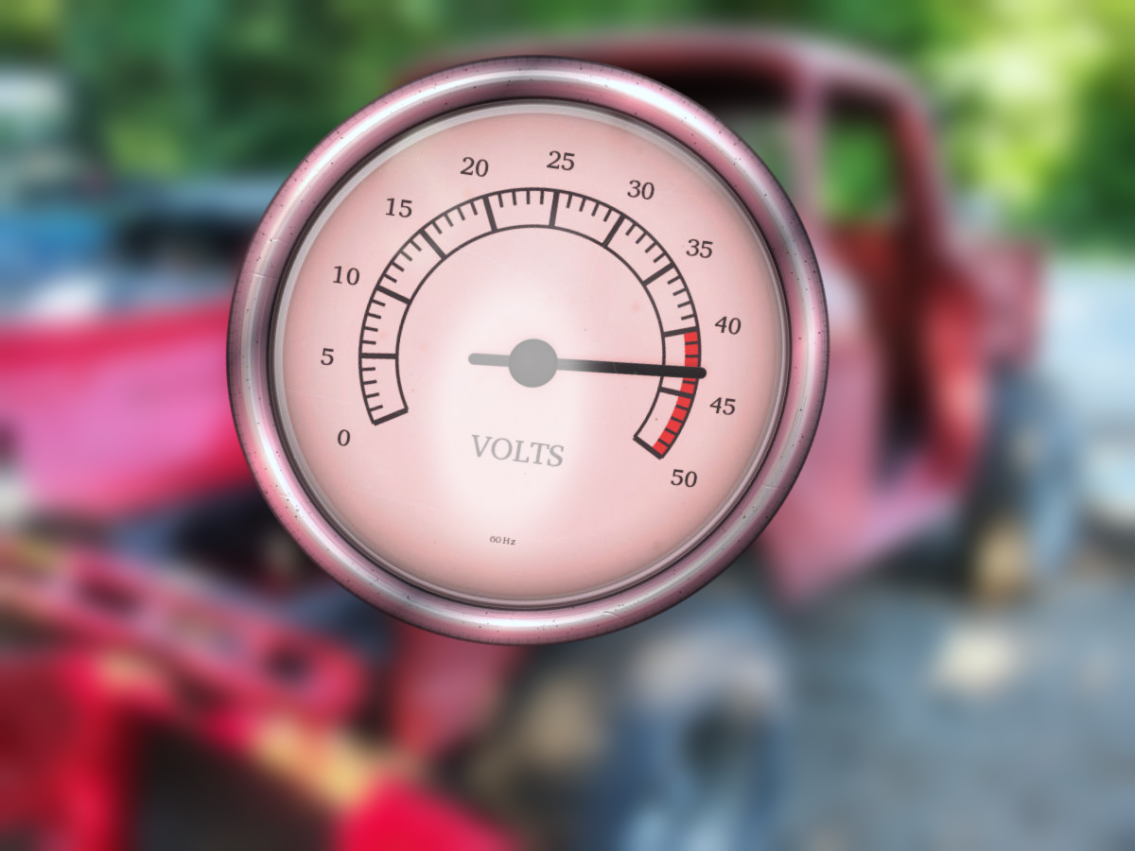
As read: {"value": 43, "unit": "V"}
